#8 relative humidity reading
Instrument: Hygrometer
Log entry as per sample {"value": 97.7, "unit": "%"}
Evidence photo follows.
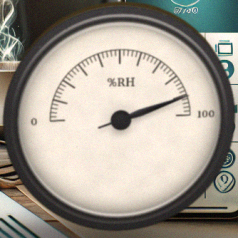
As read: {"value": 90, "unit": "%"}
